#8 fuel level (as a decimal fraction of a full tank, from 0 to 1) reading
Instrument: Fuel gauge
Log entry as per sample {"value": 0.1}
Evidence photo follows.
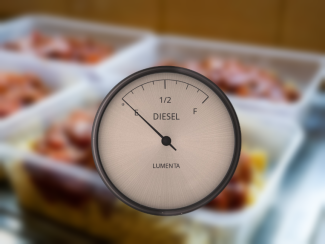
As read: {"value": 0}
